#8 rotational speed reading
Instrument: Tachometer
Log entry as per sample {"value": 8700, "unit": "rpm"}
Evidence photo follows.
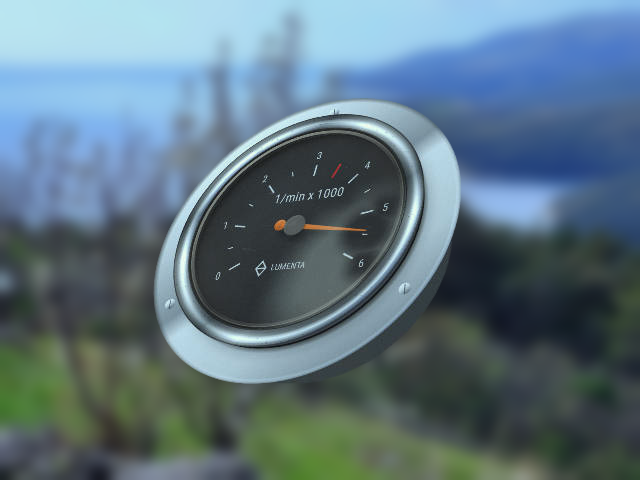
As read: {"value": 5500, "unit": "rpm"}
